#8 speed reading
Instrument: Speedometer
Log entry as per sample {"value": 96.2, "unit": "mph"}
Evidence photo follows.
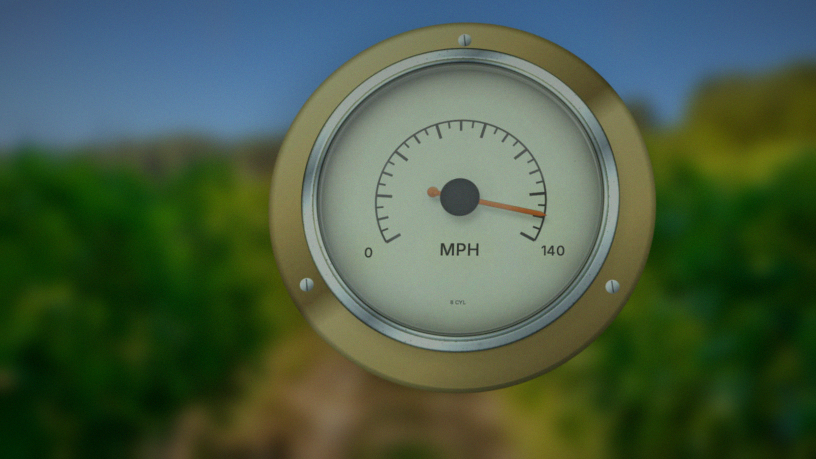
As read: {"value": 130, "unit": "mph"}
